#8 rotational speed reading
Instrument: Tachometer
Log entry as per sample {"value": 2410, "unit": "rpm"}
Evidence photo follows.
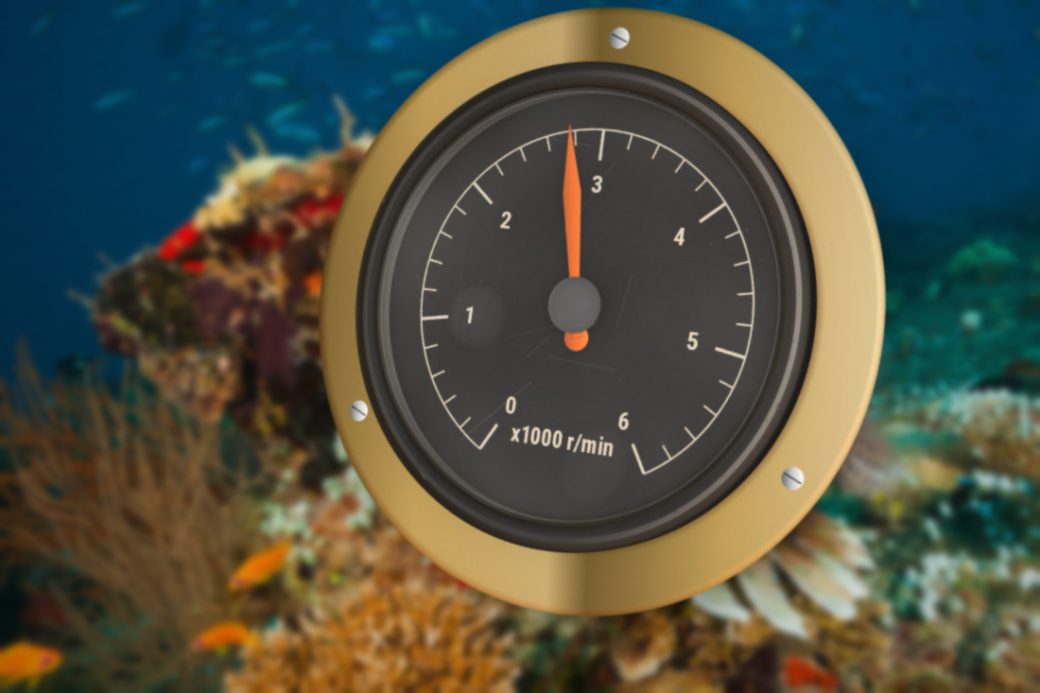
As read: {"value": 2800, "unit": "rpm"}
